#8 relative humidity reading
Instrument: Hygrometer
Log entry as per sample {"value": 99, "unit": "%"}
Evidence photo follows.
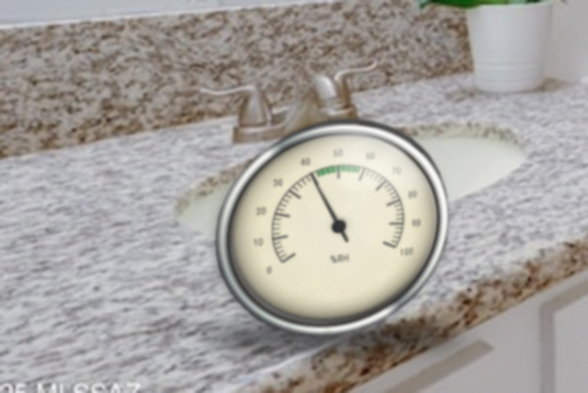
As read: {"value": 40, "unit": "%"}
